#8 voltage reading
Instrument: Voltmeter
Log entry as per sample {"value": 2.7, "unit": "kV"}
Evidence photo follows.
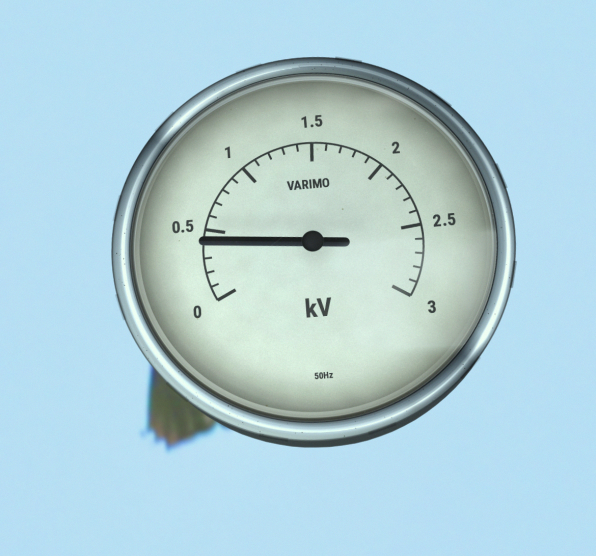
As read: {"value": 0.4, "unit": "kV"}
